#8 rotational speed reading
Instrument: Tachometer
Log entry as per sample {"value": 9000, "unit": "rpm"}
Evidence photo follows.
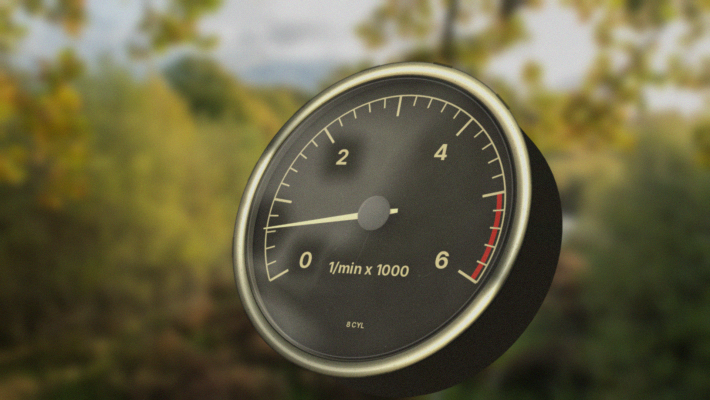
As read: {"value": 600, "unit": "rpm"}
